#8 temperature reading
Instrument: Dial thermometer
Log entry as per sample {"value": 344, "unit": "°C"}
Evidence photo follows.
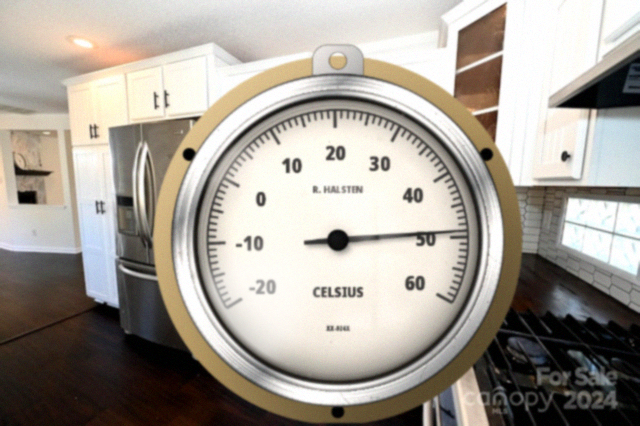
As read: {"value": 49, "unit": "°C"}
